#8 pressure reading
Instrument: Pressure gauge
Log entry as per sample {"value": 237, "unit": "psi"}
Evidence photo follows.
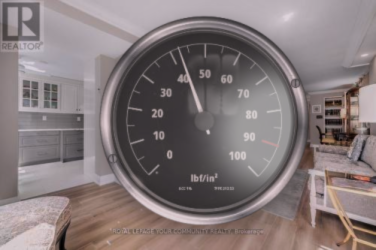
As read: {"value": 42.5, "unit": "psi"}
